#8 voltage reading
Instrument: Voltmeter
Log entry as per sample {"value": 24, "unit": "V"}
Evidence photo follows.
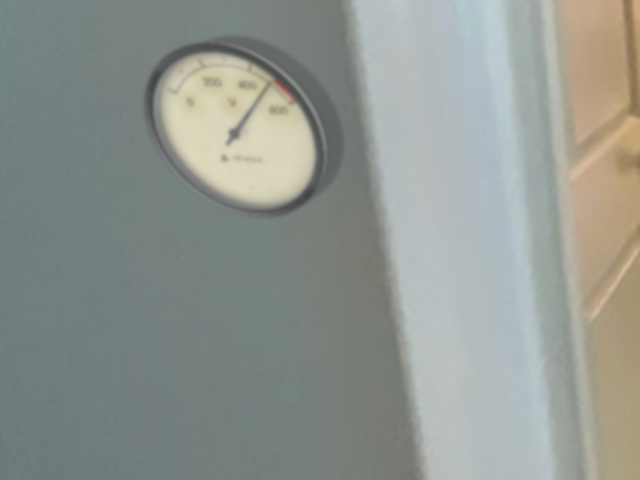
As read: {"value": 500, "unit": "V"}
